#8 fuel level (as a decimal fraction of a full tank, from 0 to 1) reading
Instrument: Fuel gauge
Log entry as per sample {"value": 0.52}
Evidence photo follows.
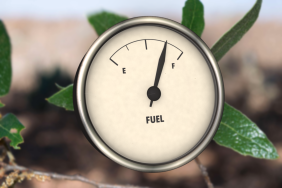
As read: {"value": 0.75}
